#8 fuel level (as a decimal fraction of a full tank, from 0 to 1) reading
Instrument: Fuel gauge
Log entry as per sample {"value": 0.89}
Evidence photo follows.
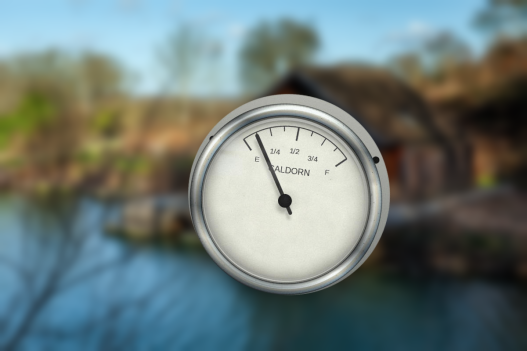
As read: {"value": 0.125}
